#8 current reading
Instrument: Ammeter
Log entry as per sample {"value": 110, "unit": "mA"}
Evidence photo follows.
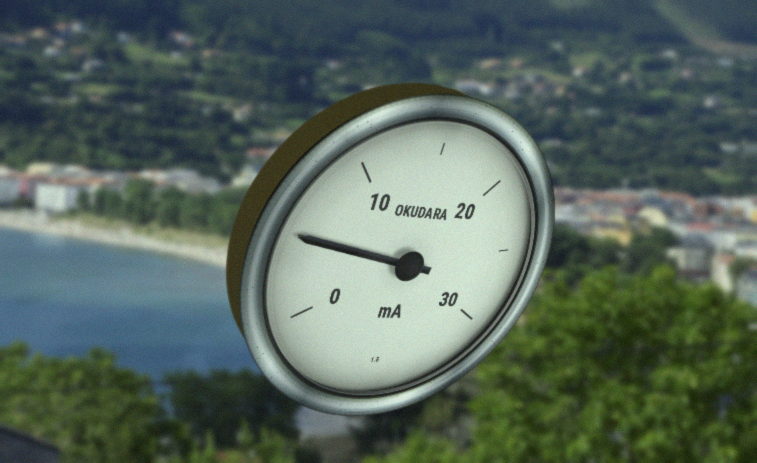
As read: {"value": 5, "unit": "mA"}
